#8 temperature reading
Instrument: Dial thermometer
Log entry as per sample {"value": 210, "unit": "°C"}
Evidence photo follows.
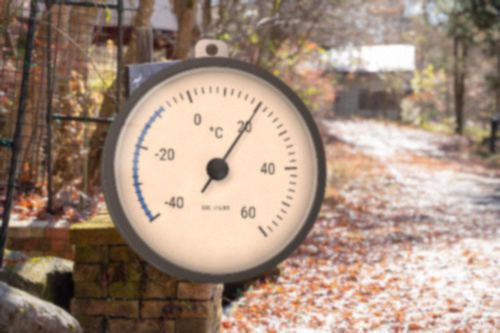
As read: {"value": 20, "unit": "°C"}
